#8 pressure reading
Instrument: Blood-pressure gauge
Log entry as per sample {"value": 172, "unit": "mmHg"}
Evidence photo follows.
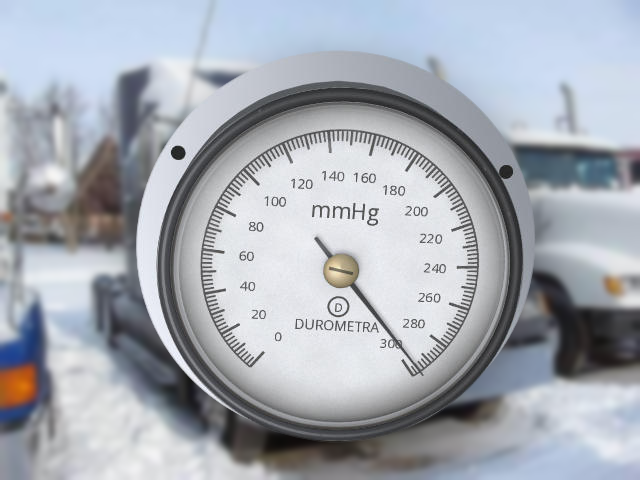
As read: {"value": 296, "unit": "mmHg"}
